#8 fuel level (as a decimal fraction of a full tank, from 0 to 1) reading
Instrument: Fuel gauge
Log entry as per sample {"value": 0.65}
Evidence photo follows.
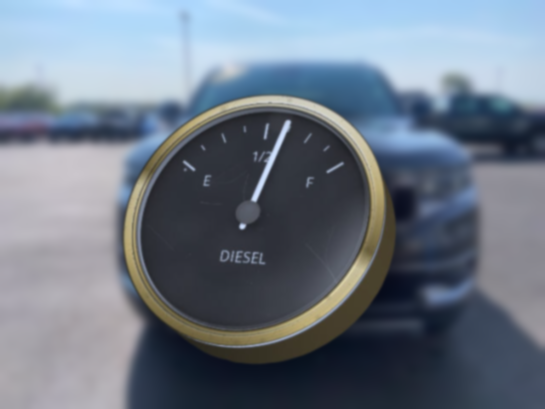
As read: {"value": 0.625}
